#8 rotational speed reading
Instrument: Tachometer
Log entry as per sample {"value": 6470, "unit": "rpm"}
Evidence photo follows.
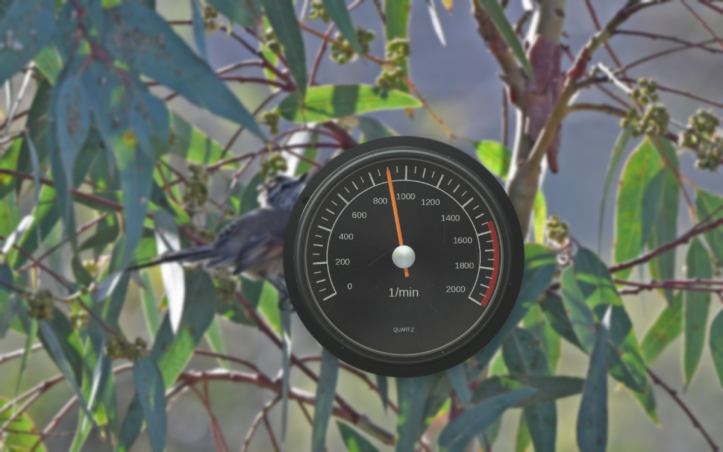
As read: {"value": 900, "unit": "rpm"}
